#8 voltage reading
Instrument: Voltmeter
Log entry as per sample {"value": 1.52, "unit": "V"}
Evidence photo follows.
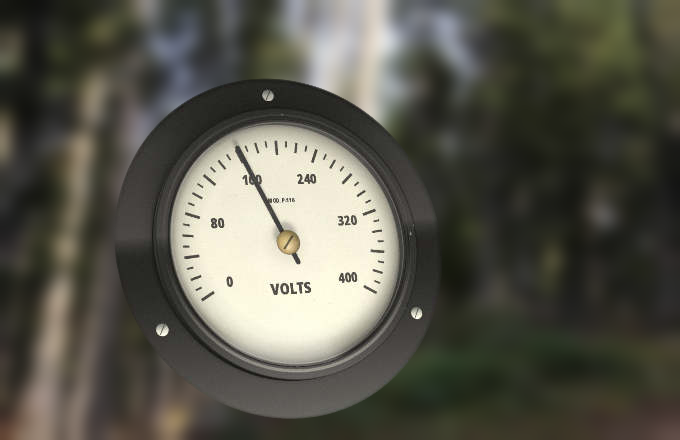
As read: {"value": 160, "unit": "V"}
